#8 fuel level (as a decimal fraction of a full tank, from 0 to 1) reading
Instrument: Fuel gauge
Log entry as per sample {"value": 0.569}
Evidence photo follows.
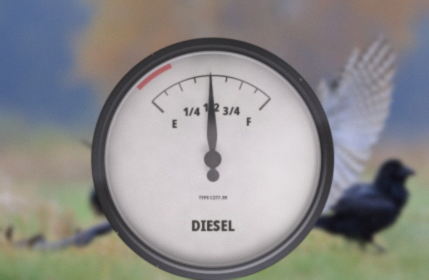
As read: {"value": 0.5}
